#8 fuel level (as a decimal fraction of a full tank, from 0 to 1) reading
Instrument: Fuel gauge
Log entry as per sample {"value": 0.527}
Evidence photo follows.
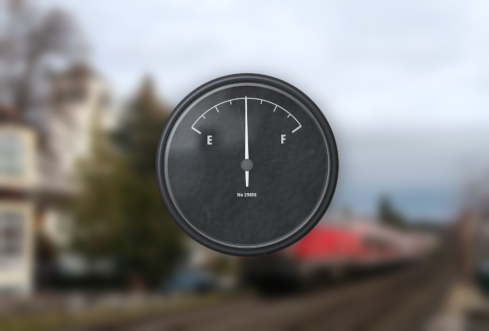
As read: {"value": 0.5}
